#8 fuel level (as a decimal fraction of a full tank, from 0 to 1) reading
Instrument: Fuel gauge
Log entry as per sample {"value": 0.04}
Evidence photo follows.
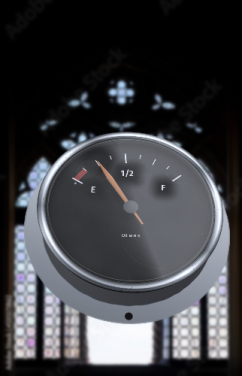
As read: {"value": 0.25}
